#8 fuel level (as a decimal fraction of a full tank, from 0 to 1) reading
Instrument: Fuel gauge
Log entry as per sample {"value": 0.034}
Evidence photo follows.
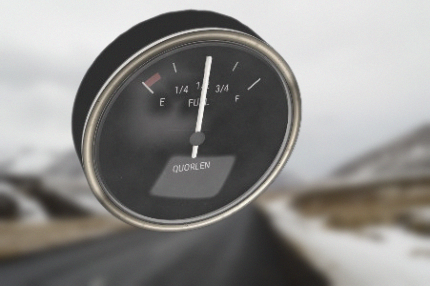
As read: {"value": 0.5}
